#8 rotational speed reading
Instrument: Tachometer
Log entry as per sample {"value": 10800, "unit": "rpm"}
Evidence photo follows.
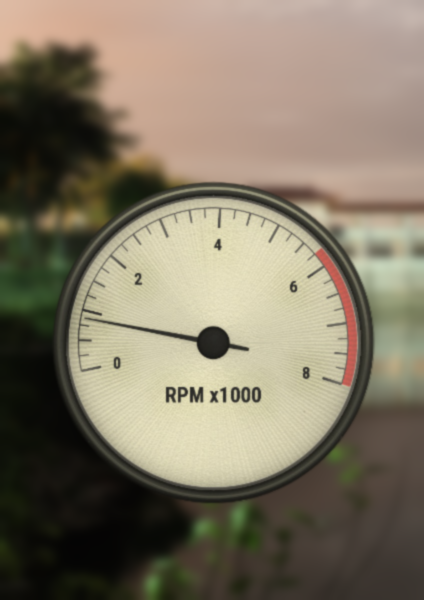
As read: {"value": 875, "unit": "rpm"}
